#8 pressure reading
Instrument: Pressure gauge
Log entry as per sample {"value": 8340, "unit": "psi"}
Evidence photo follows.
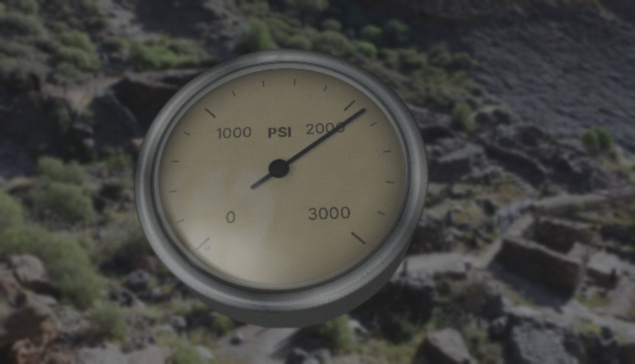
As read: {"value": 2100, "unit": "psi"}
